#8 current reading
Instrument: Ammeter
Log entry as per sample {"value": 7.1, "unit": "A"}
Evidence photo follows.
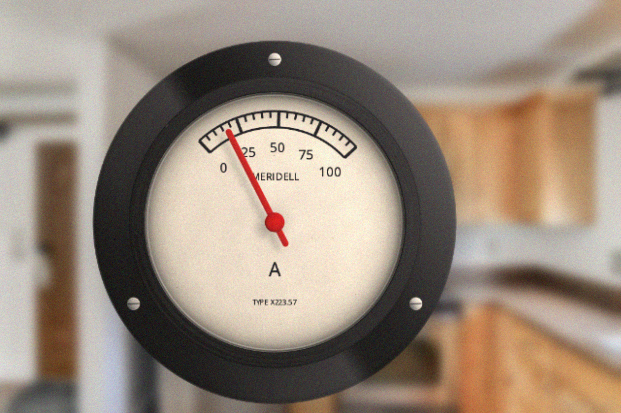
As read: {"value": 17.5, "unit": "A"}
